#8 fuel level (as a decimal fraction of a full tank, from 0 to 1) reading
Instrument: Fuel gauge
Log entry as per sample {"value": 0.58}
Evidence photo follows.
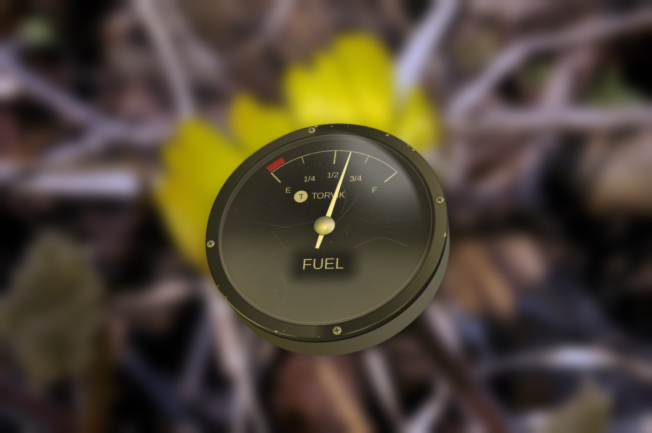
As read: {"value": 0.625}
